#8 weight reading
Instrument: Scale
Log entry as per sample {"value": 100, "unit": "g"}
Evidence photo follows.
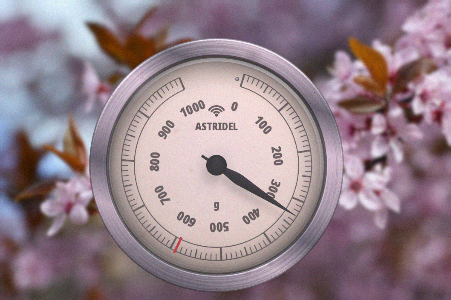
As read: {"value": 330, "unit": "g"}
